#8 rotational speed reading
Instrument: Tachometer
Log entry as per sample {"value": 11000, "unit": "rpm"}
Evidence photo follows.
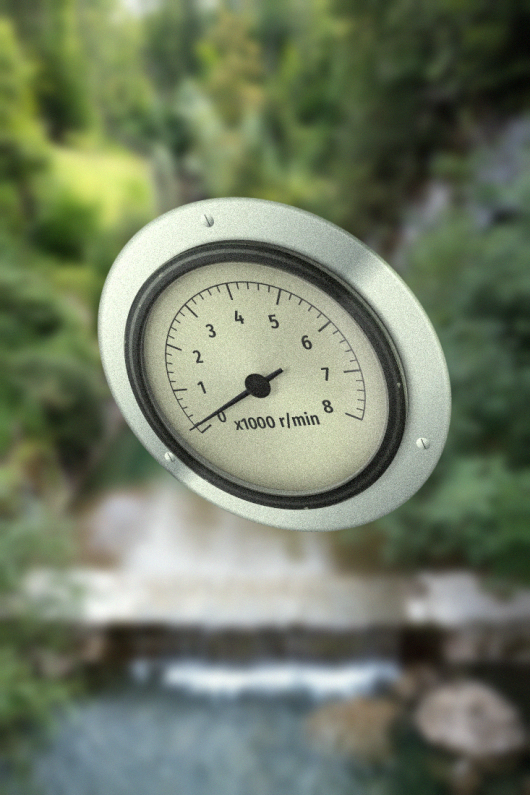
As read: {"value": 200, "unit": "rpm"}
